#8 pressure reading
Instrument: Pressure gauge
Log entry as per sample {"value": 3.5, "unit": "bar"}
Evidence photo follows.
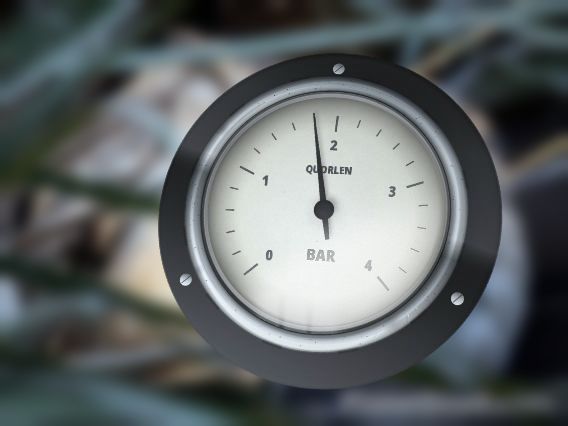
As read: {"value": 1.8, "unit": "bar"}
